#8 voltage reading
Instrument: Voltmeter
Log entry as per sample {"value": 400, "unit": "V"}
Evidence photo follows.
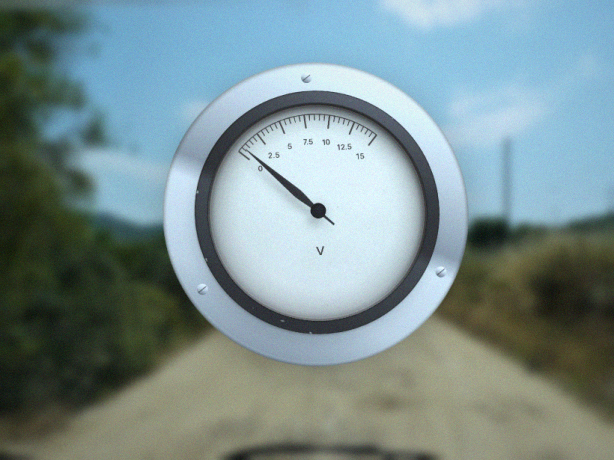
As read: {"value": 0.5, "unit": "V"}
